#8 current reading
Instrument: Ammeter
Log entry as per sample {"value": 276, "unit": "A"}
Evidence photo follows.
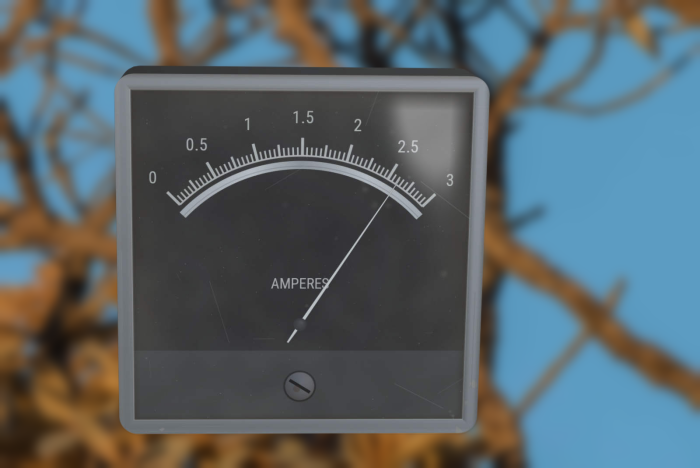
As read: {"value": 2.6, "unit": "A"}
